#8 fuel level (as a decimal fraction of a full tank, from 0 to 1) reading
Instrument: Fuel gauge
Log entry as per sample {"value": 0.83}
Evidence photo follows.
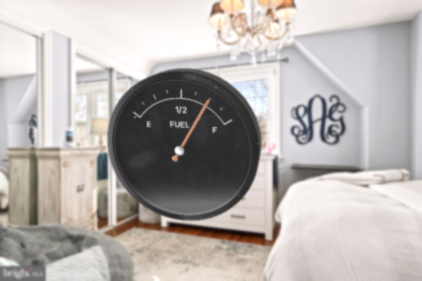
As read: {"value": 0.75}
